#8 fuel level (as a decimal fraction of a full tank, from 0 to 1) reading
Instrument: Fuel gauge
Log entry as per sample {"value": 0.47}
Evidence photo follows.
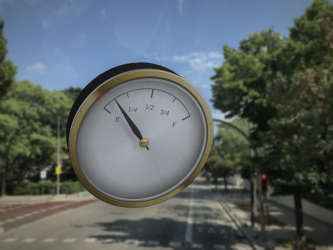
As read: {"value": 0.125}
